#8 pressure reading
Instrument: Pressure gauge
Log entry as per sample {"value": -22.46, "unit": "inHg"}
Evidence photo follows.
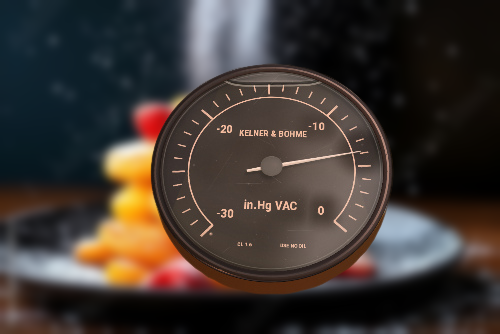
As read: {"value": -6, "unit": "inHg"}
